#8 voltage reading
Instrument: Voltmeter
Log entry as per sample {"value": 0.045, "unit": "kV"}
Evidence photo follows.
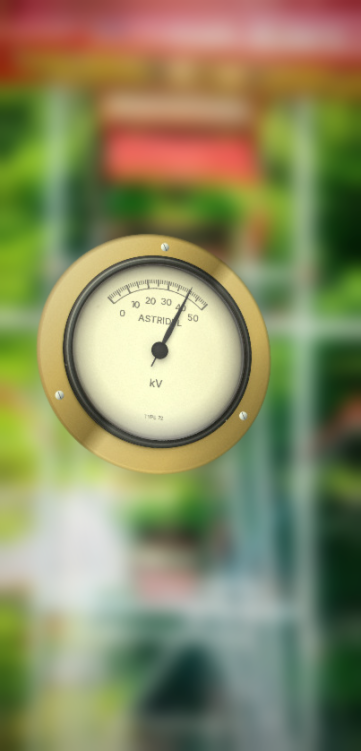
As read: {"value": 40, "unit": "kV"}
